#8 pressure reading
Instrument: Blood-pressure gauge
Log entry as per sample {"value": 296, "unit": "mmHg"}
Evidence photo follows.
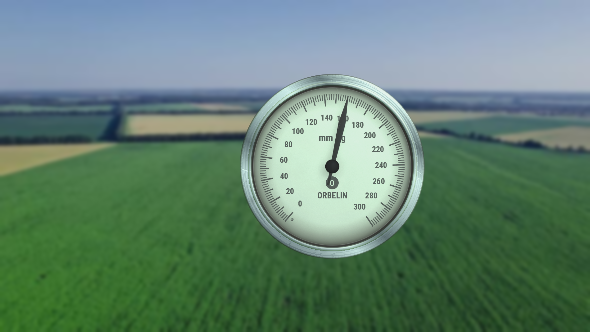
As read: {"value": 160, "unit": "mmHg"}
